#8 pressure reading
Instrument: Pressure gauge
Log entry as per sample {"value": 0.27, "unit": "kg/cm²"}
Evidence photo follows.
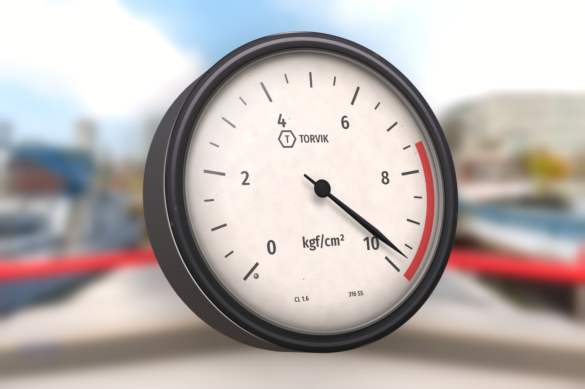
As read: {"value": 9.75, "unit": "kg/cm²"}
